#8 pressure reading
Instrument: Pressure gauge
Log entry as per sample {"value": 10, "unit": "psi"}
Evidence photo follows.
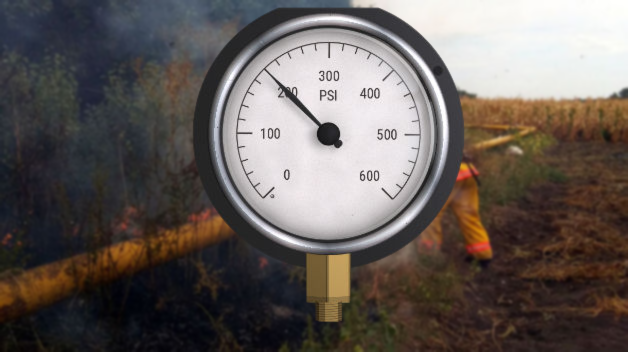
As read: {"value": 200, "unit": "psi"}
